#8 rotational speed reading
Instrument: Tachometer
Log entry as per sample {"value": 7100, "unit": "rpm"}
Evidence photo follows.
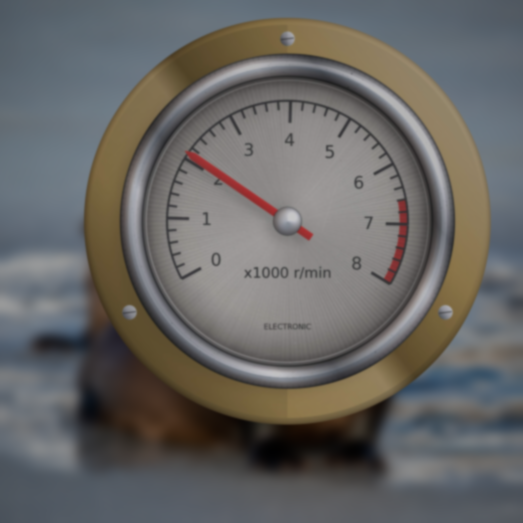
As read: {"value": 2100, "unit": "rpm"}
